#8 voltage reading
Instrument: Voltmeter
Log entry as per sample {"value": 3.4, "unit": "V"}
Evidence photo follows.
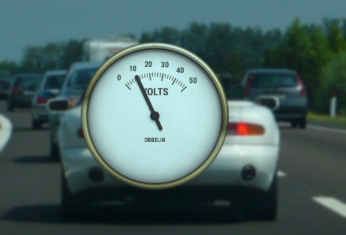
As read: {"value": 10, "unit": "V"}
